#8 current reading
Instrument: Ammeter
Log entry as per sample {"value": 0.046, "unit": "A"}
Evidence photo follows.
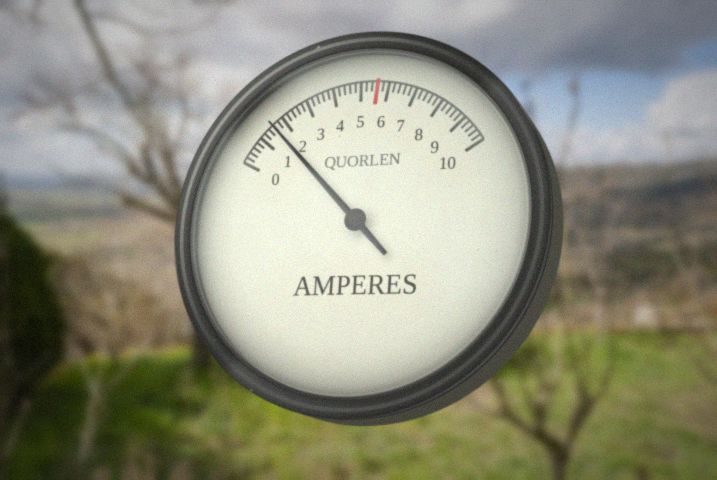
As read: {"value": 1.6, "unit": "A"}
